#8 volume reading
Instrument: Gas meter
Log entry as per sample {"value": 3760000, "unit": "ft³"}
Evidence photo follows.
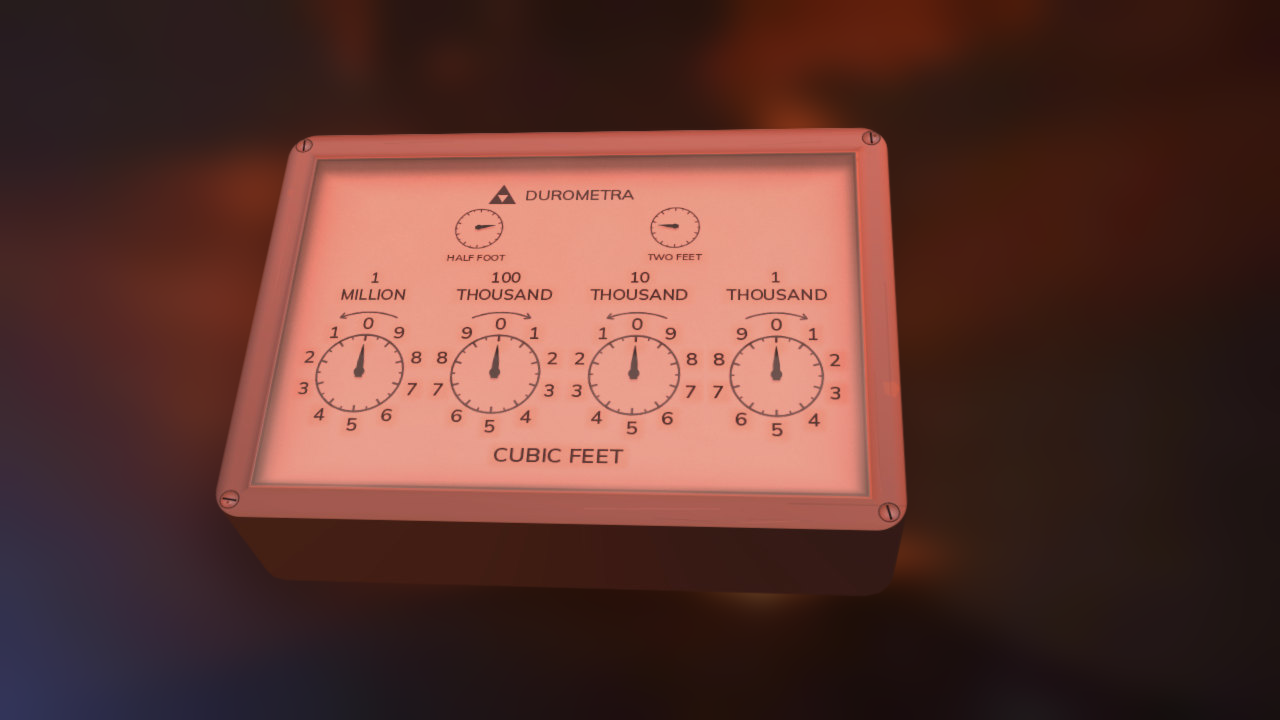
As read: {"value": 0, "unit": "ft³"}
